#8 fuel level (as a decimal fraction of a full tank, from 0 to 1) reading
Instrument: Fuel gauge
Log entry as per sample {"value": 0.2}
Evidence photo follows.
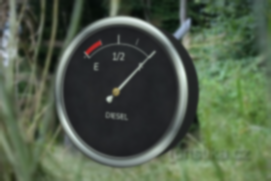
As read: {"value": 1}
